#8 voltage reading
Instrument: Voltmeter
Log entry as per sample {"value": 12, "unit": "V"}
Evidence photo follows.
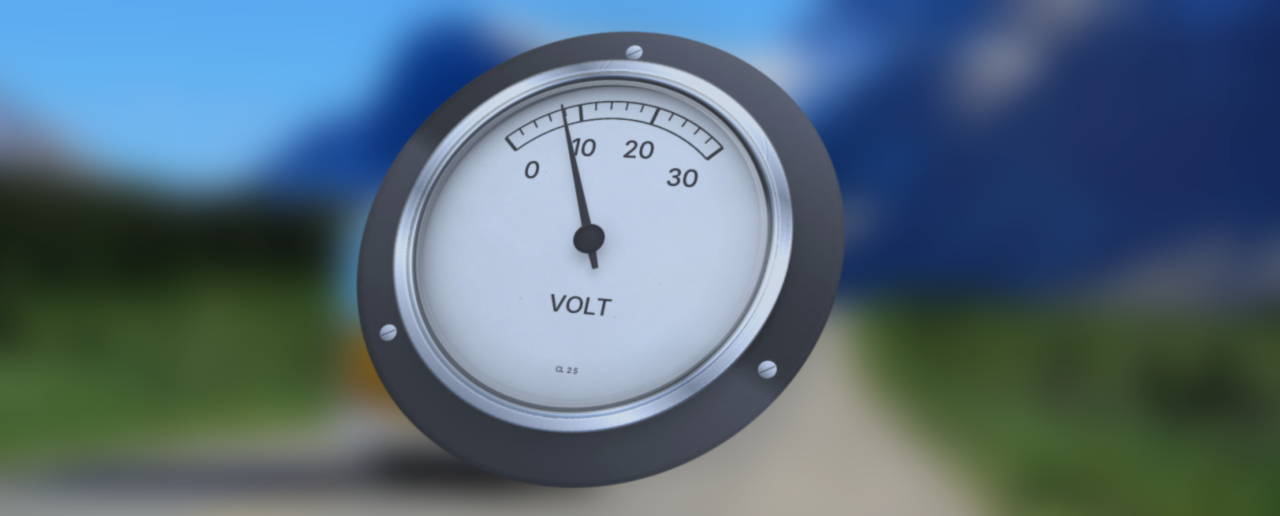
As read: {"value": 8, "unit": "V"}
